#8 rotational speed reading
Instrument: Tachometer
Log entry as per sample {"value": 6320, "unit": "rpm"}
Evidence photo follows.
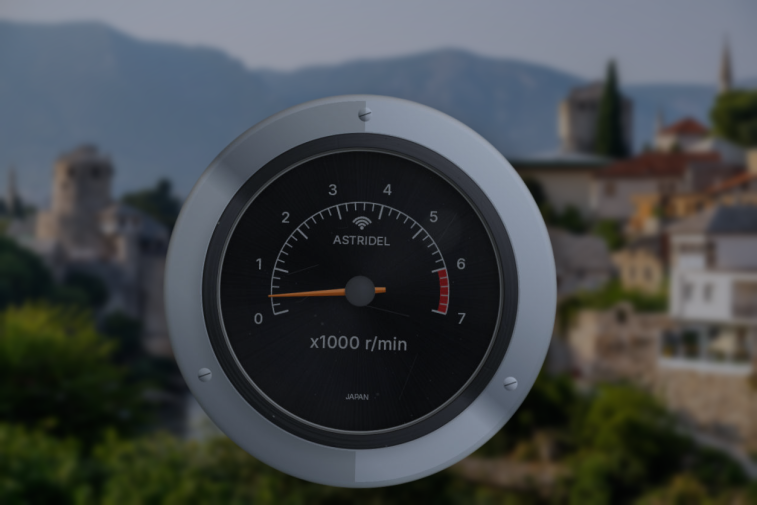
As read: {"value": 400, "unit": "rpm"}
